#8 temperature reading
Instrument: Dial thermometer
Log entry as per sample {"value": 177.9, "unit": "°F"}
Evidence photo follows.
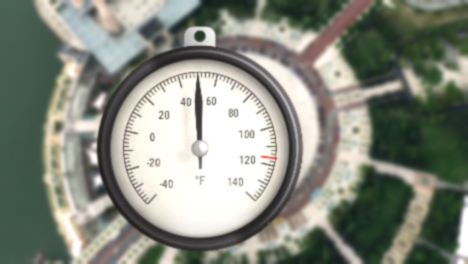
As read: {"value": 50, "unit": "°F"}
